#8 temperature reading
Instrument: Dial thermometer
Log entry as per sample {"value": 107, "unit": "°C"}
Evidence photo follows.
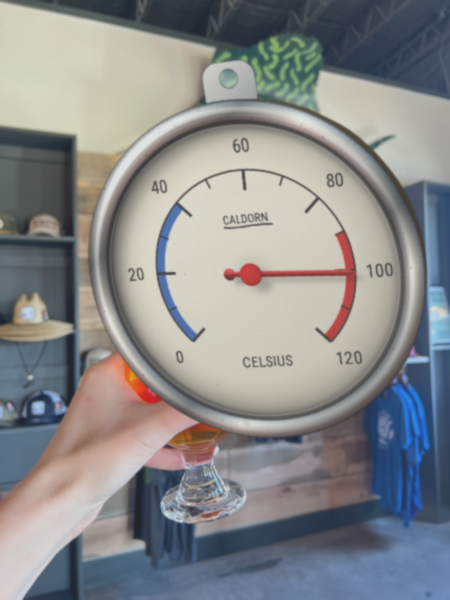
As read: {"value": 100, "unit": "°C"}
